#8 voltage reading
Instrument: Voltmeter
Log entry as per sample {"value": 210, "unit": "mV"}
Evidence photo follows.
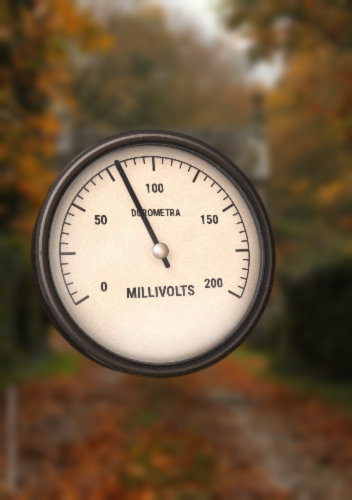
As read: {"value": 80, "unit": "mV"}
